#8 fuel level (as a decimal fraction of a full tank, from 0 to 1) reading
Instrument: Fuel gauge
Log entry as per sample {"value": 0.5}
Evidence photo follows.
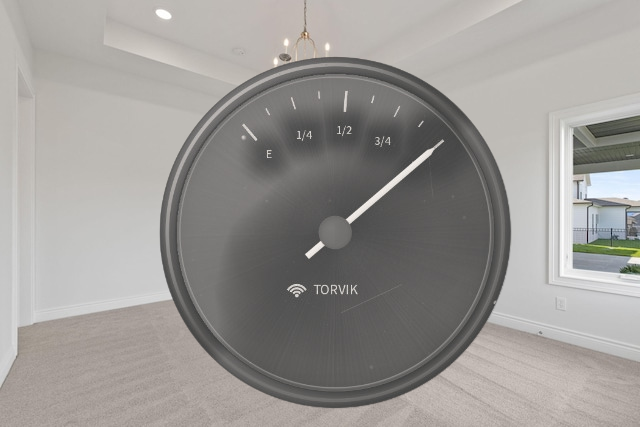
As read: {"value": 1}
